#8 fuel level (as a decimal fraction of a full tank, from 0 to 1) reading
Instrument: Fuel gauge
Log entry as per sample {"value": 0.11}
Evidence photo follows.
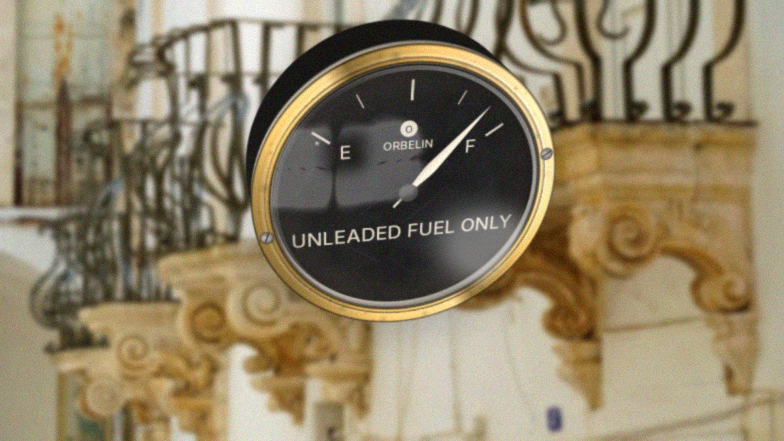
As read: {"value": 0.875}
